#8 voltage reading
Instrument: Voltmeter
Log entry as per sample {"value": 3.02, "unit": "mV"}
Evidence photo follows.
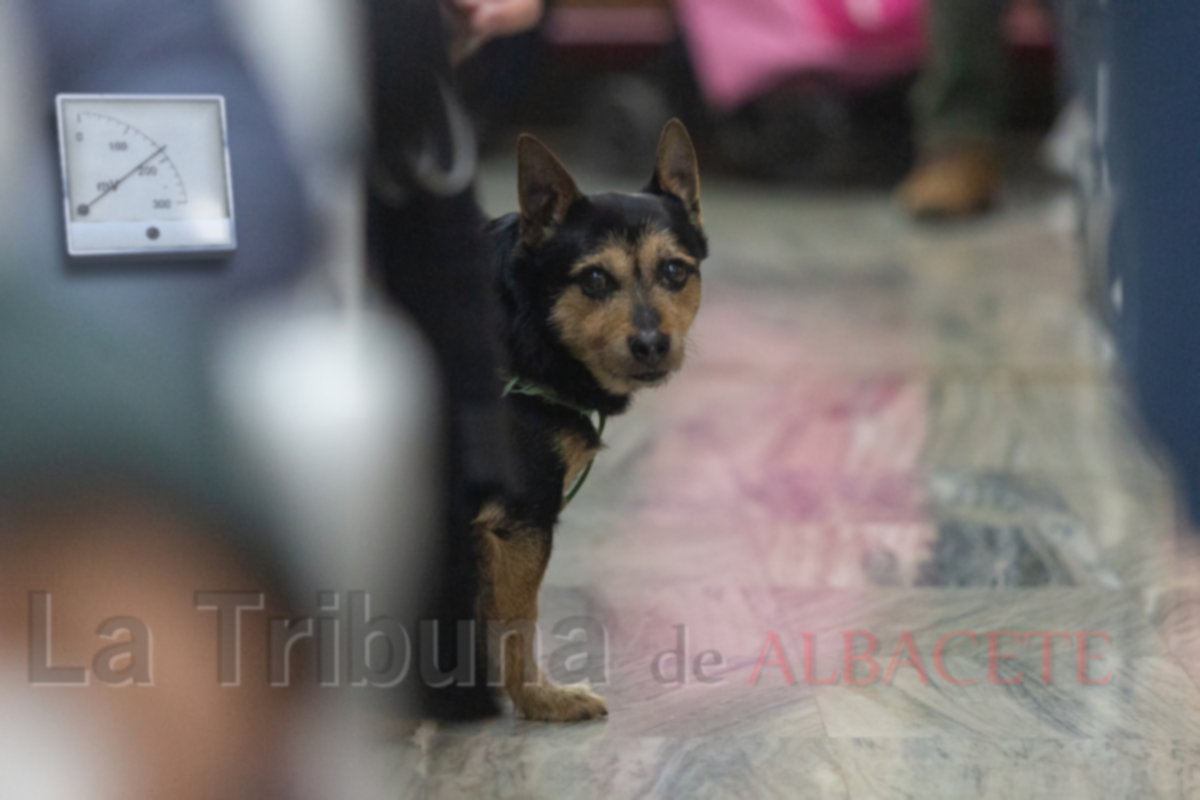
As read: {"value": 180, "unit": "mV"}
